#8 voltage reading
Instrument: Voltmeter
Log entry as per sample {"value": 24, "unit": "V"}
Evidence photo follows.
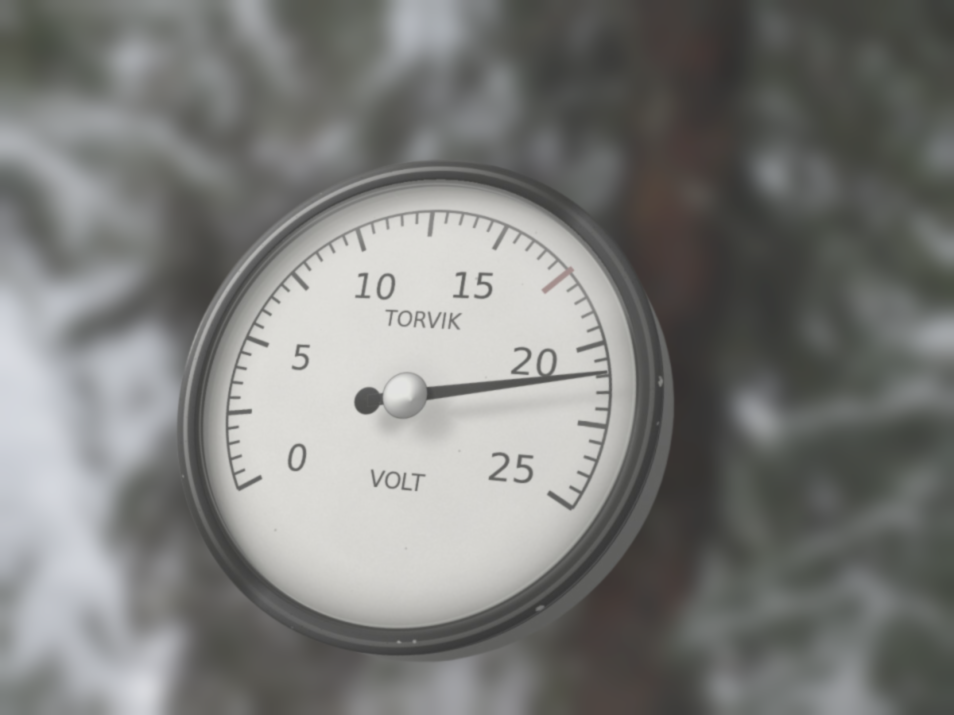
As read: {"value": 21, "unit": "V"}
